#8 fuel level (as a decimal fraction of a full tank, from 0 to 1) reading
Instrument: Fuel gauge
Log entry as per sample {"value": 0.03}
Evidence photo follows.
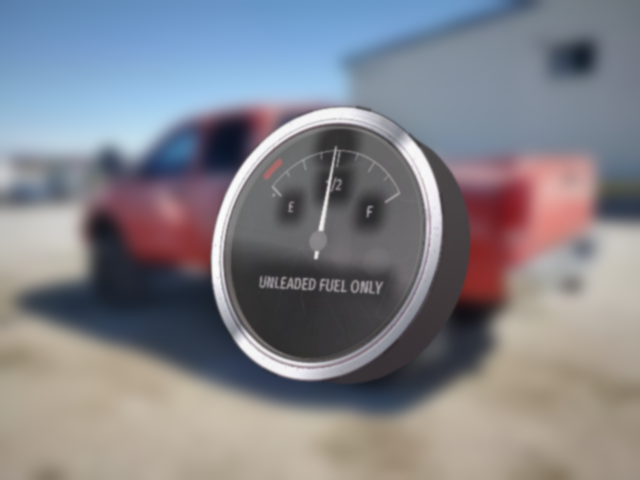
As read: {"value": 0.5}
